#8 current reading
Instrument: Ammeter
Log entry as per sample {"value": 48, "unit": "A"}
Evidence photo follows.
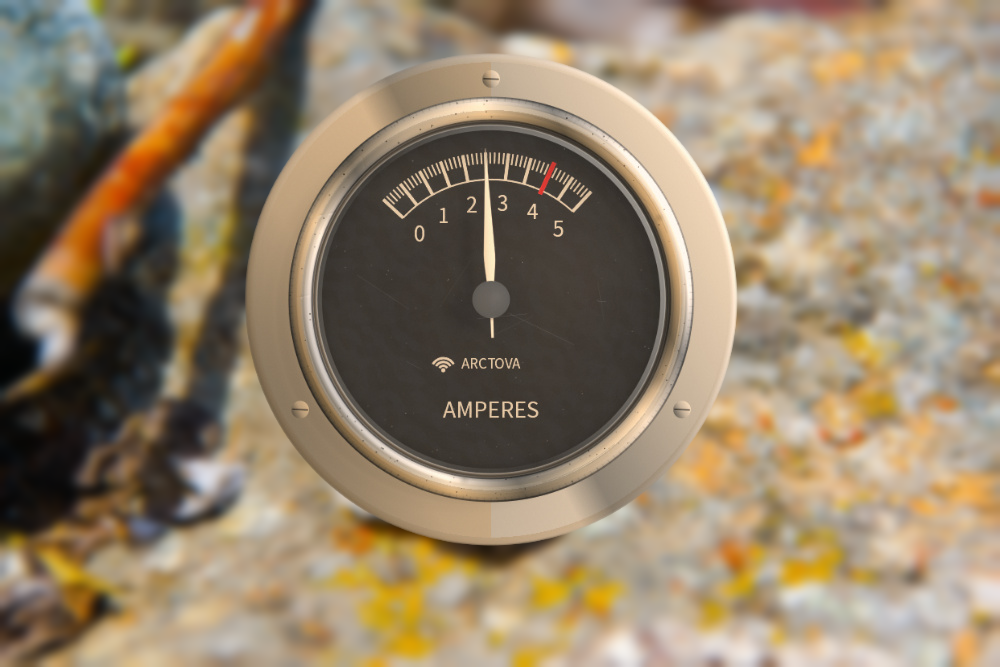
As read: {"value": 2.5, "unit": "A"}
